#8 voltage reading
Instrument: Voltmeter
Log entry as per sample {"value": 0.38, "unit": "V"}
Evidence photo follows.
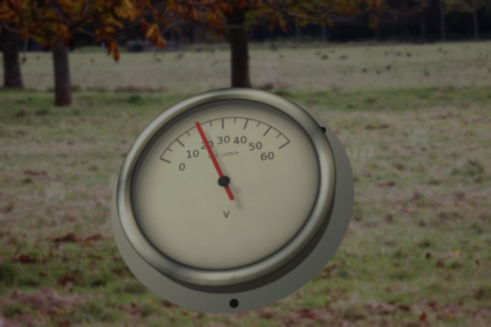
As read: {"value": 20, "unit": "V"}
